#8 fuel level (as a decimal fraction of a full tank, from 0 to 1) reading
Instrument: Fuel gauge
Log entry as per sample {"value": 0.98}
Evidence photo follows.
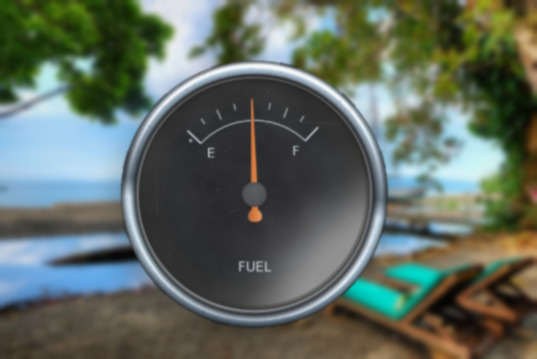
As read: {"value": 0.5}
